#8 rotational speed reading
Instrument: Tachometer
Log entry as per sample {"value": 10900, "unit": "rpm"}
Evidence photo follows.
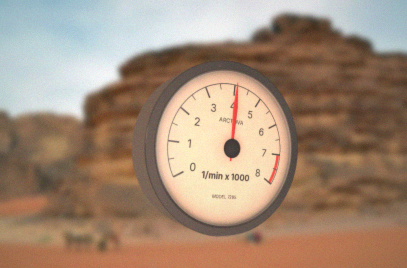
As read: {"value": 4000, "unit": "rpm"}
